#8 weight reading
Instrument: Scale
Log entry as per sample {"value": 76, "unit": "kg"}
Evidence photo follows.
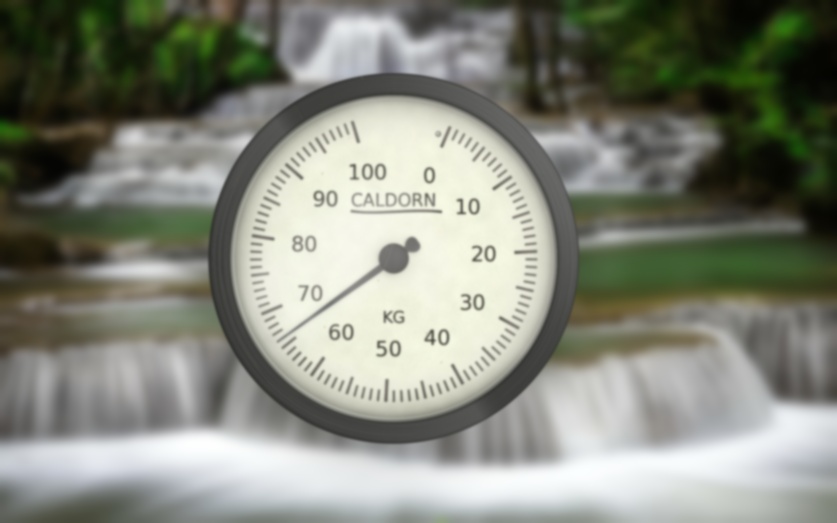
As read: {"value": 66, "unit": "kg"}
